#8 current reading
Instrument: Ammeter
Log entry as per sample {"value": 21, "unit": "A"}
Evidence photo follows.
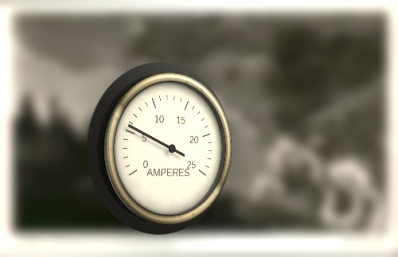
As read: {"value": 5.5, "unit": "A"}
